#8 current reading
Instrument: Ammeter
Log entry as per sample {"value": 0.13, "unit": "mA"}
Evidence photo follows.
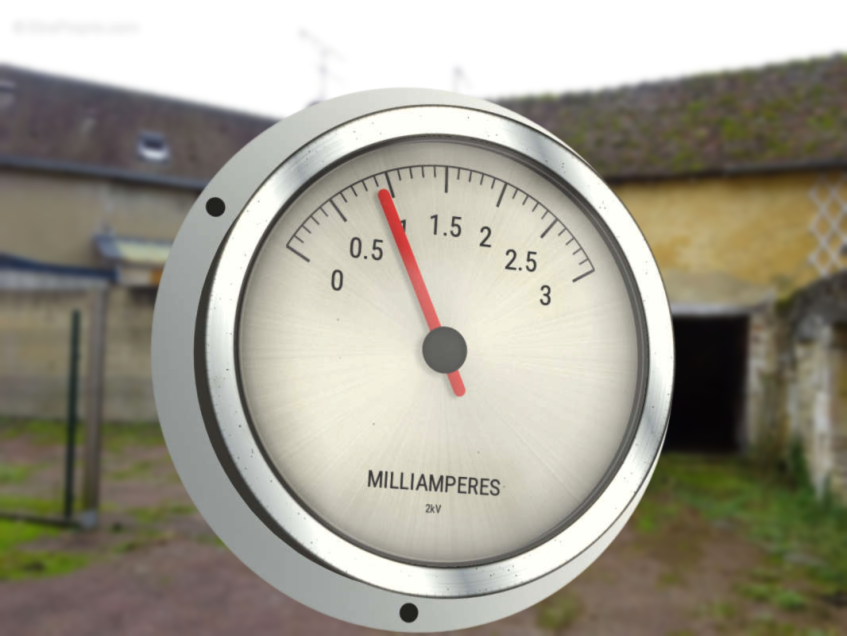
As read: {"value": 0.9, "unit": "mA"}
